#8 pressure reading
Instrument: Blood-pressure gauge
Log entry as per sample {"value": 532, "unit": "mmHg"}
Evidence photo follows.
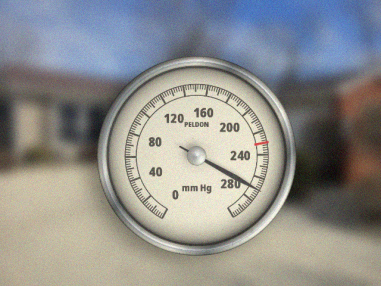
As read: {"value": 270, "unit": "mmHg"}
